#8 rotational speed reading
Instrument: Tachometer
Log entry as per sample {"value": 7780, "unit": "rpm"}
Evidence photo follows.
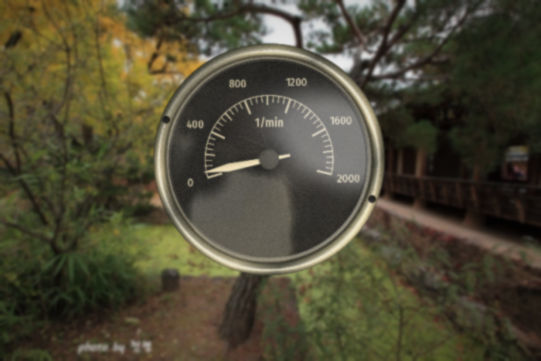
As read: {"value": 50, "unit": "rpm"}
